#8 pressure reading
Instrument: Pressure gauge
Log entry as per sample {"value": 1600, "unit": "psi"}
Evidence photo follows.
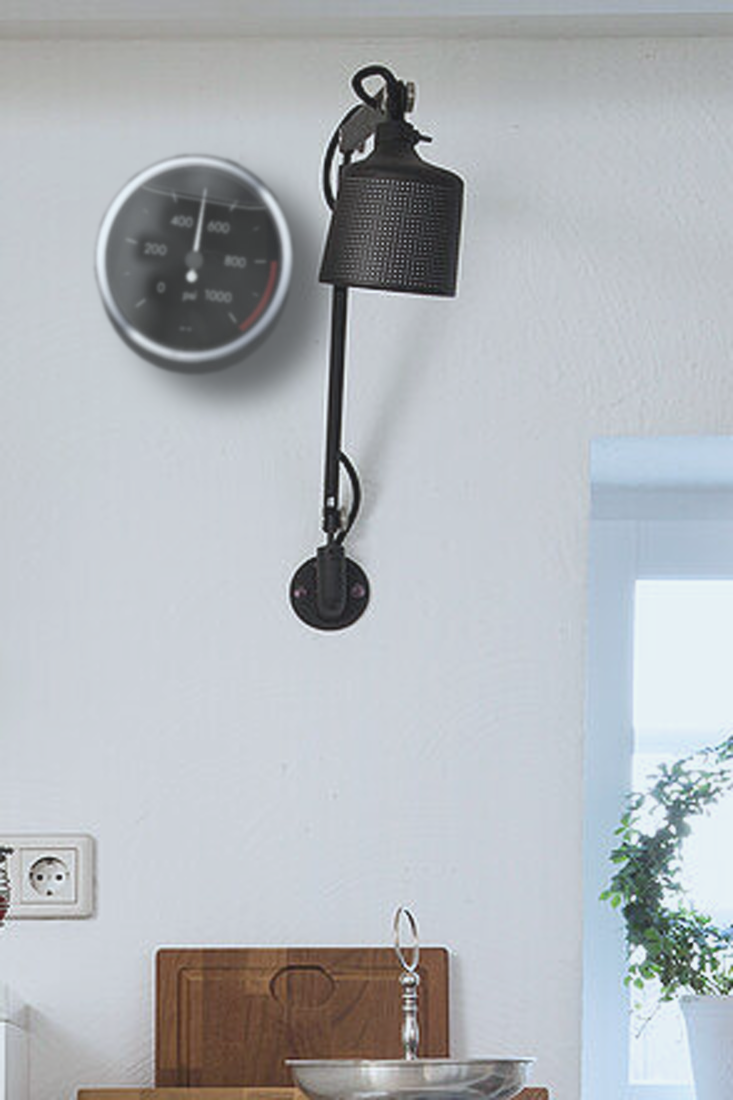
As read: {"value": 500, "unit": "psi"}
